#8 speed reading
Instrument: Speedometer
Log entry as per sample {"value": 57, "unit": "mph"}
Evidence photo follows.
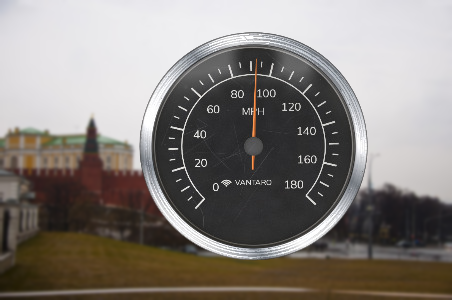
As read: {"value": 92.5, "unit": "mph"}
